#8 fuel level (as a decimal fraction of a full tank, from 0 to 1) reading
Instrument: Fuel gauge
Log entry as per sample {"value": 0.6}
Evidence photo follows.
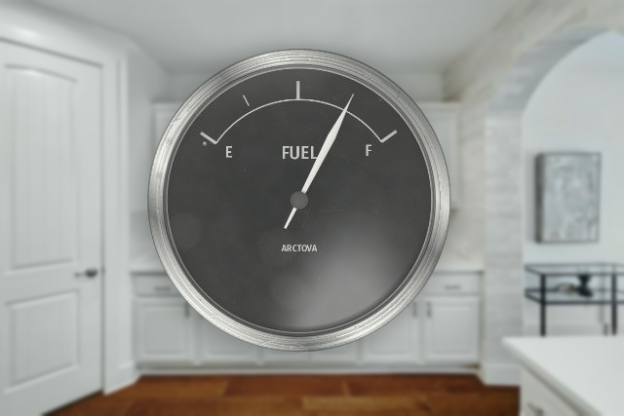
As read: {"value": 0.75}
